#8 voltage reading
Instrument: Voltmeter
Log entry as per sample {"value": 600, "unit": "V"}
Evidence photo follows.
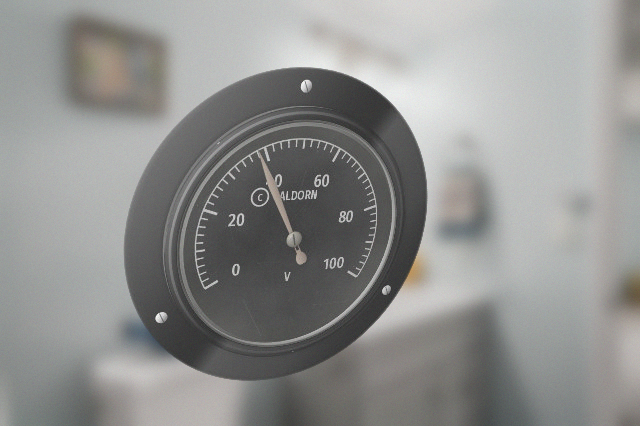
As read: {"value": 38, "unit": "V"}
